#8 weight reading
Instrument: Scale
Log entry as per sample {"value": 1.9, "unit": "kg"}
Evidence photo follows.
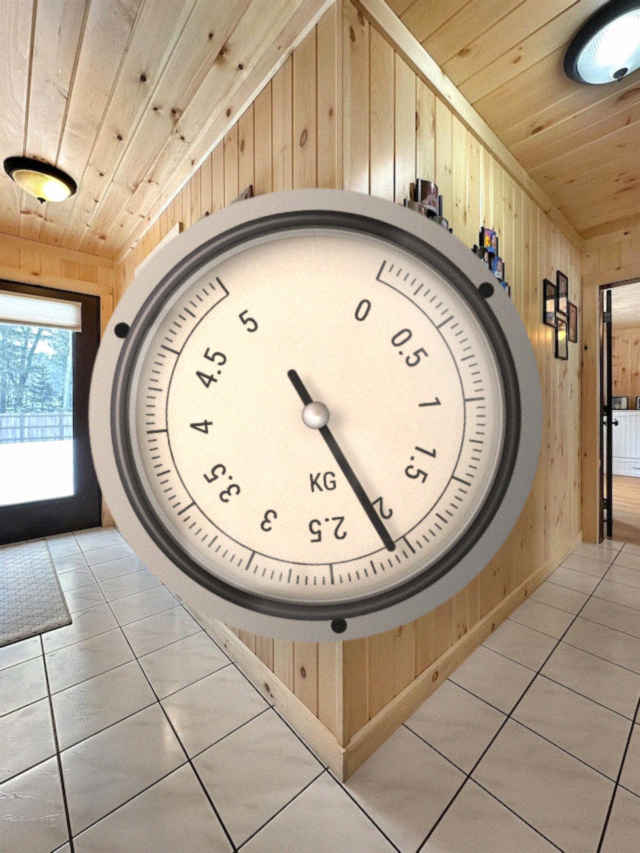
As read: {"value": 2.1, "unit": "kg"}
